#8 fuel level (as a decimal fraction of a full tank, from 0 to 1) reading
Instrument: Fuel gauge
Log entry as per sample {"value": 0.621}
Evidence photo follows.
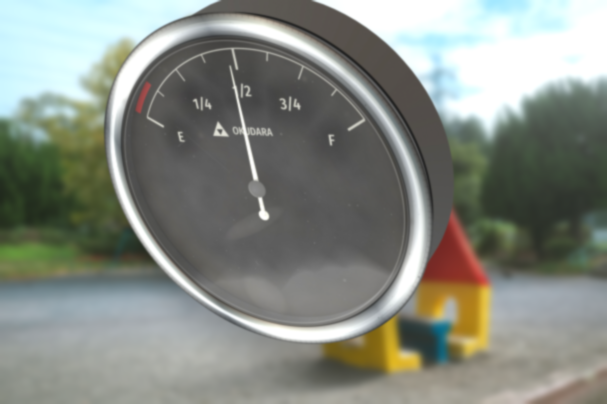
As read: {"value": 0.5}
